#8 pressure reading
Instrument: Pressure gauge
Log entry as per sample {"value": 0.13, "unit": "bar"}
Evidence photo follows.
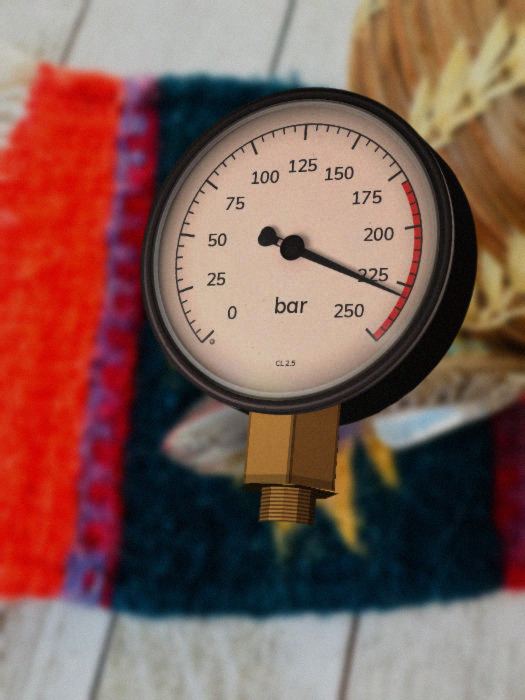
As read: {"value": 230, "unit": "bar"}
